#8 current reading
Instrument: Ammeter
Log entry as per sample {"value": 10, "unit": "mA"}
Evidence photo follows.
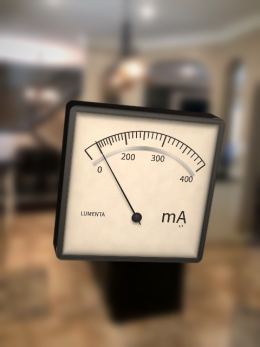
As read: {"value": 100, "unit": "mA"}
